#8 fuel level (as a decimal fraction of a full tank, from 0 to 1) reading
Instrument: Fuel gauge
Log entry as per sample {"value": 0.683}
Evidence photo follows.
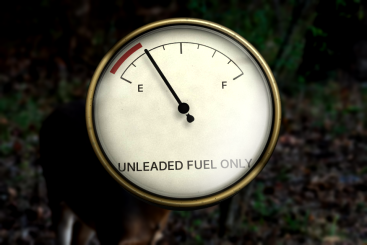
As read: {"value": 0.25}
